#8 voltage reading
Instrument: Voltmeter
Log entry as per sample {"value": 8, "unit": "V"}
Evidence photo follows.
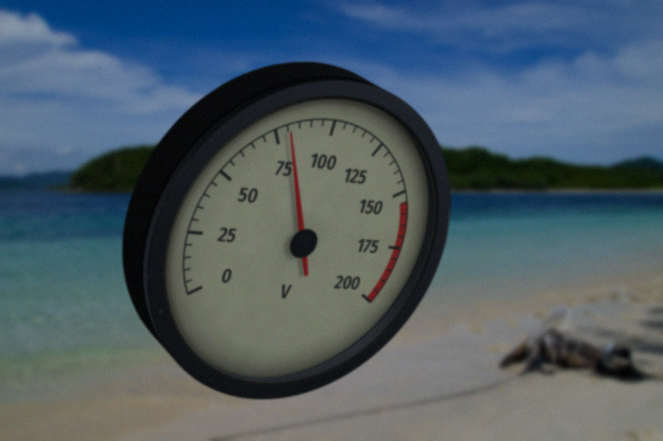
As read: {"value": 80, "unit": "V"}
